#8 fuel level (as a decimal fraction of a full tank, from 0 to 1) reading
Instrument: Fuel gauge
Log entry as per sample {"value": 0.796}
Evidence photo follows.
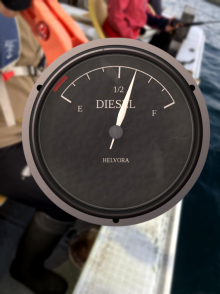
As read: {"value": 0.625}
